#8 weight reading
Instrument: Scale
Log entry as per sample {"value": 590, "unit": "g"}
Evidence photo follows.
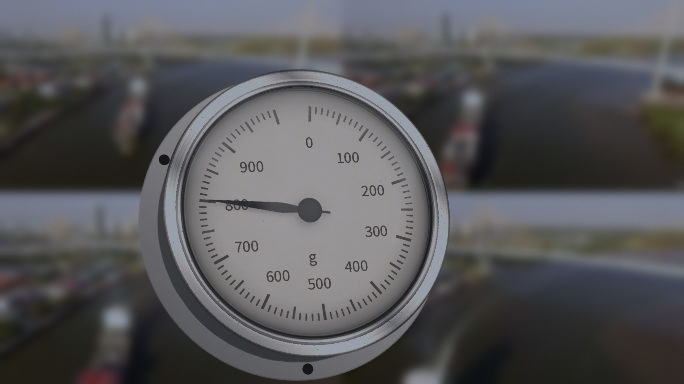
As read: {"value": 800, "unit": "g"}
